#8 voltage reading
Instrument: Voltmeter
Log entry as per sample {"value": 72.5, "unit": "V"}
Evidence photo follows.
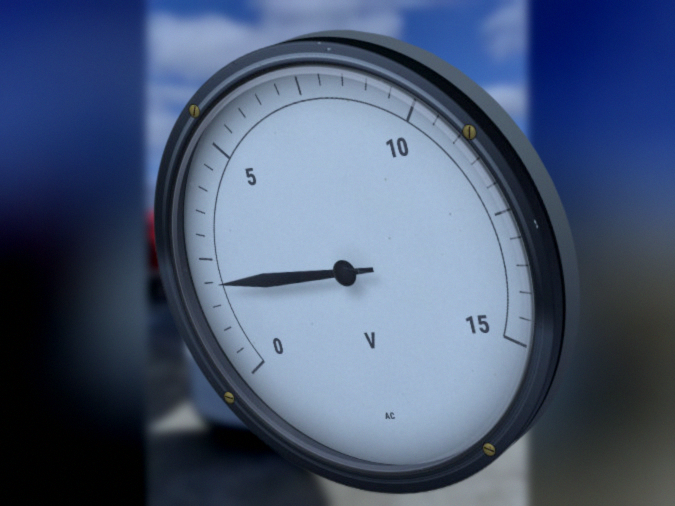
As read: {"value": 2, "unit": "V"}
